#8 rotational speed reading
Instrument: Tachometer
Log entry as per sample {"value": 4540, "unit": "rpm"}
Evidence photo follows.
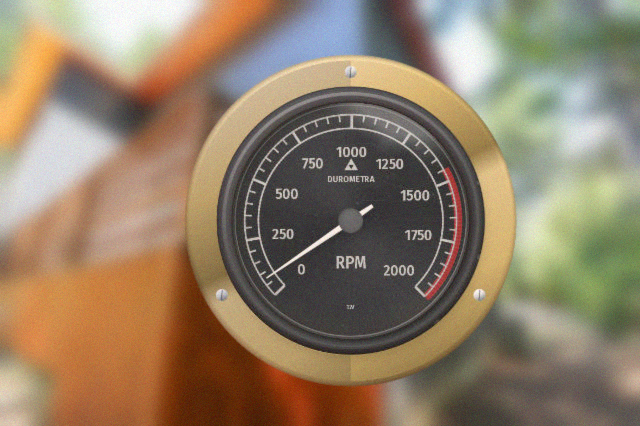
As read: {"value": 75, "unit": "rpm"}
